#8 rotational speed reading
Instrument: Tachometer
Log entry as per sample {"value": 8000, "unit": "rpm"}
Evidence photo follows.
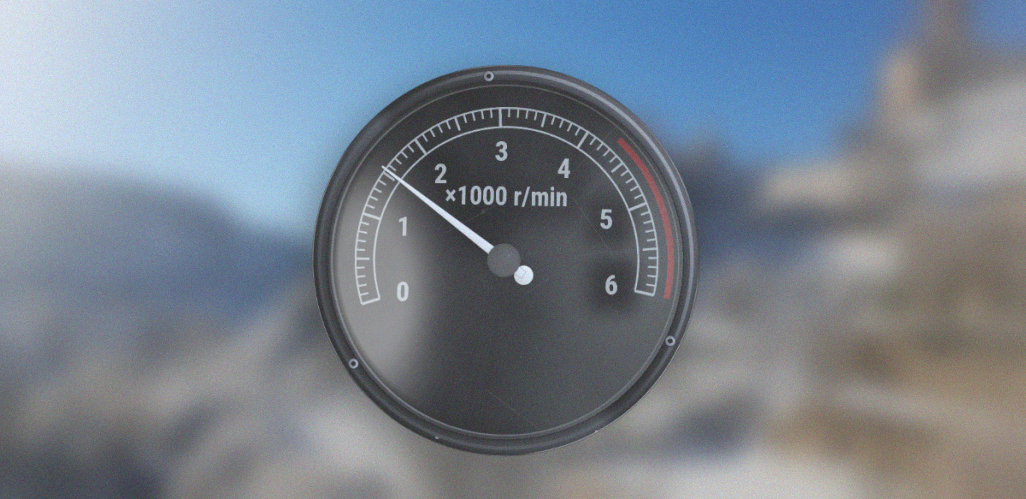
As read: {"value": 1550, "unit": "rpm"}
